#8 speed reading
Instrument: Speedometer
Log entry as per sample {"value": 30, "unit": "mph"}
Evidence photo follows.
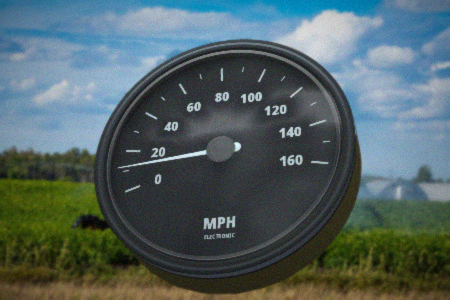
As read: {"value": 10, "unit": "mph"}
